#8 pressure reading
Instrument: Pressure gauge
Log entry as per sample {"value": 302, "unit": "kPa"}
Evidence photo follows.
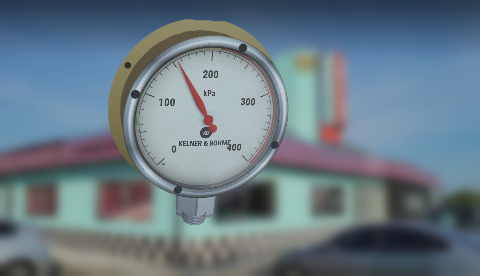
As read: {"value": 155, "unit": "kPa"}
